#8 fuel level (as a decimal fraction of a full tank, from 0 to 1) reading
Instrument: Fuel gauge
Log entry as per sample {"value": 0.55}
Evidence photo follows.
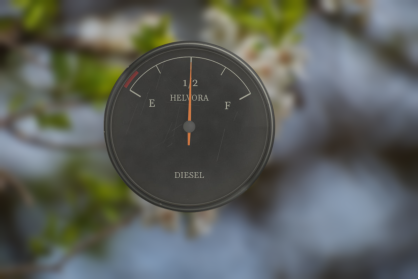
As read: {"value": 0.5}
